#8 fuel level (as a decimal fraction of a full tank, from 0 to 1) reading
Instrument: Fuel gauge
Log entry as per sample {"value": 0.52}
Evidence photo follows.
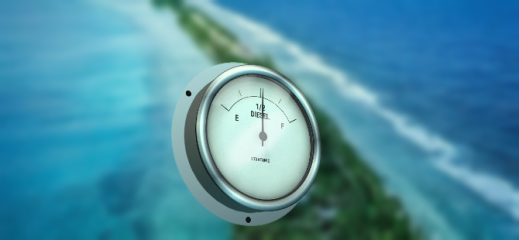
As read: {"value": 0.5}
